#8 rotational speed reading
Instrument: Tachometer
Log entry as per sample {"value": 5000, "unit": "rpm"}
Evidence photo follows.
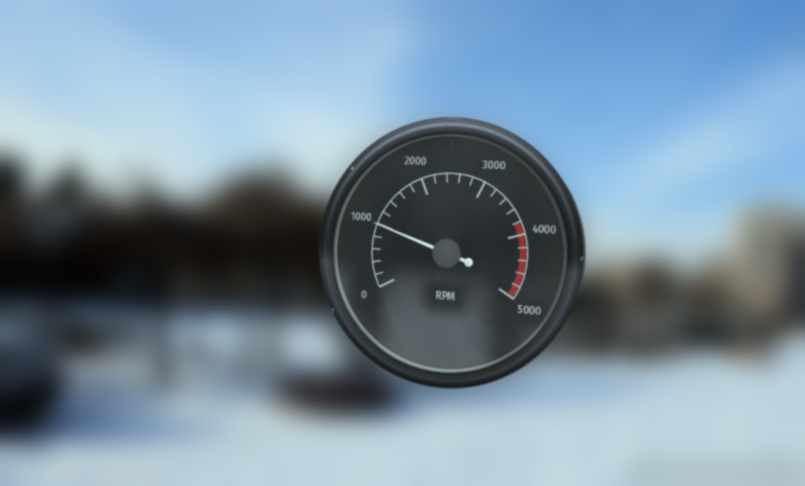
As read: {"value": 1000, "unit": "rpm"}
